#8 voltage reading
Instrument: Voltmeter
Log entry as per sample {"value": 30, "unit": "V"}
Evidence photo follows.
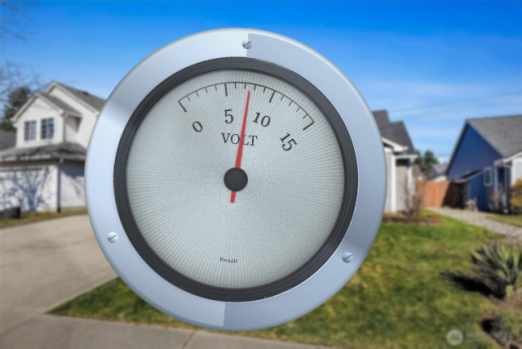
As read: {"value": 7.5, "unit": "V"}
